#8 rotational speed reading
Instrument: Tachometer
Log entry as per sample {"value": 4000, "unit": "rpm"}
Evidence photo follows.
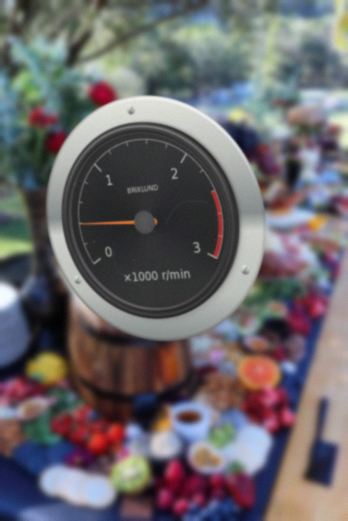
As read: {"value": 400, "unit": "rpm"}
